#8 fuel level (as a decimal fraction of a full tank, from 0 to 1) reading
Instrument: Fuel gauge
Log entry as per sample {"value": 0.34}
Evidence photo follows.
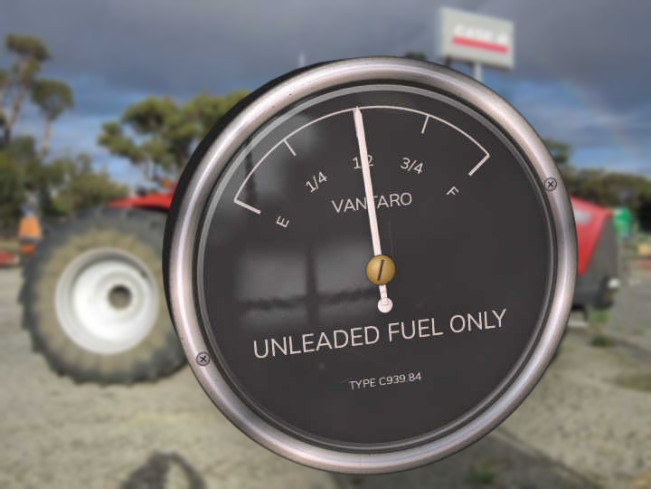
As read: {"value": 0.5}
